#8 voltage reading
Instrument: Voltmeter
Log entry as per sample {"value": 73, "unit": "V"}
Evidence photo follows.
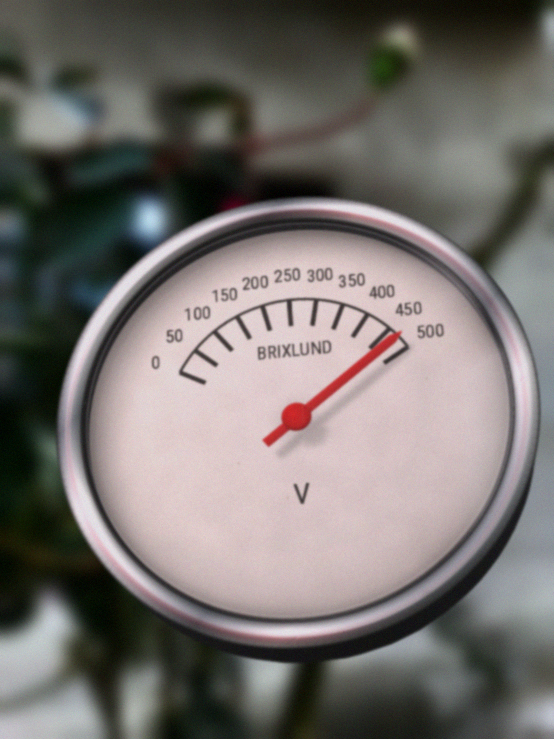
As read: {"value": 475, "unit": "V"}
